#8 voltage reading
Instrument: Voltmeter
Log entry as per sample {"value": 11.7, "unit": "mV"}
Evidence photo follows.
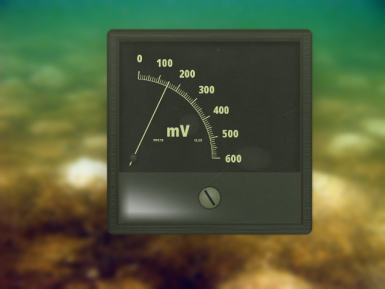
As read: {"value": 150, "unit": "mV"}
